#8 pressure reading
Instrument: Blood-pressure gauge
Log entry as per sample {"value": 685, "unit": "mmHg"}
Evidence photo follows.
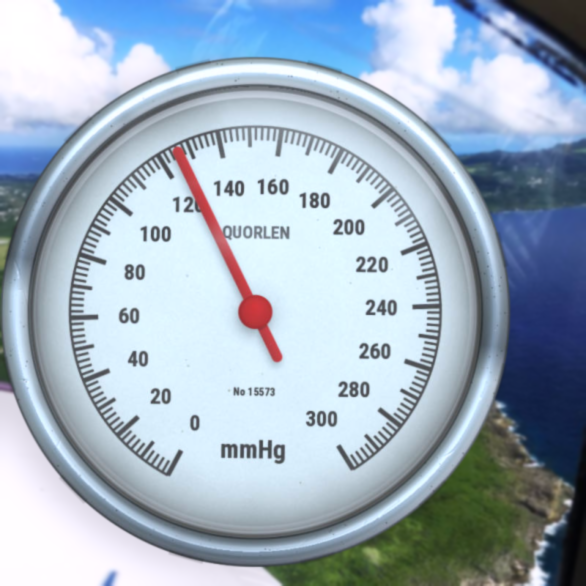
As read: {"value": 126, "unit": "mmHg"}
